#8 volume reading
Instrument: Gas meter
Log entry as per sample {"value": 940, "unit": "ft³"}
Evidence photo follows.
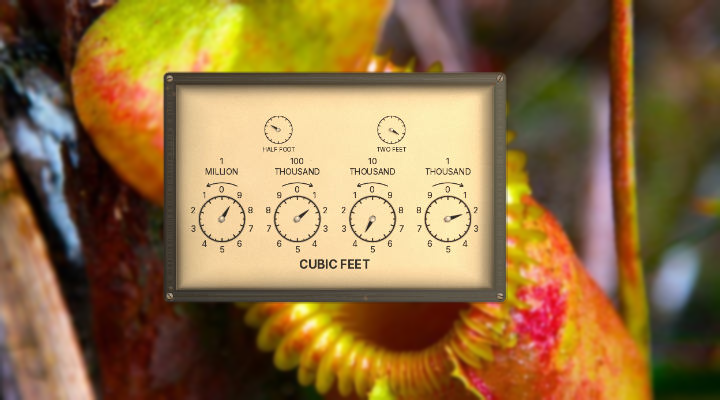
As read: {"value": 914200, "unit": "ft³"}
